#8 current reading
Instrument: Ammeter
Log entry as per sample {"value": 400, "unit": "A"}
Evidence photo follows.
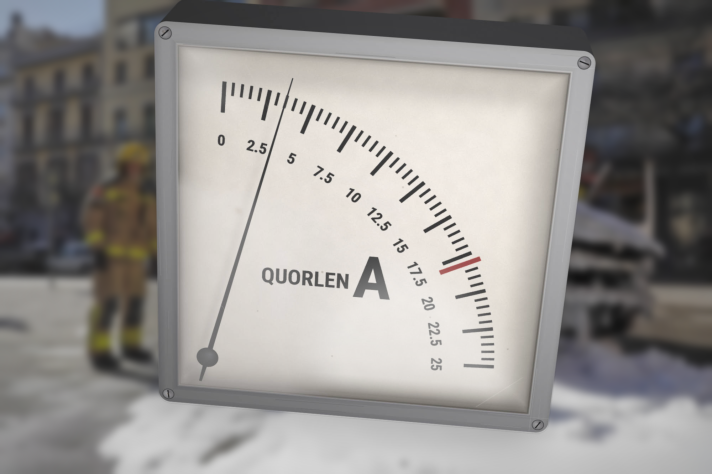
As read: {"value": 3.5, "unit": "A"}
